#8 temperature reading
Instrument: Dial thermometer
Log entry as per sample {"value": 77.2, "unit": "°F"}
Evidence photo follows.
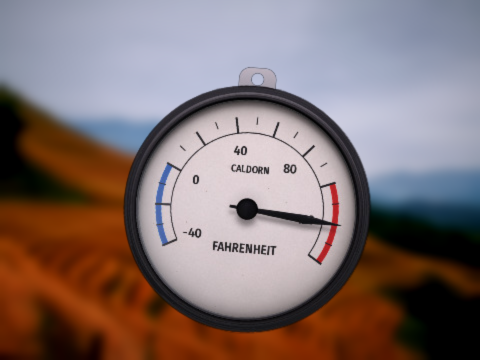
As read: {"value": 120, "unit": "°F"}
